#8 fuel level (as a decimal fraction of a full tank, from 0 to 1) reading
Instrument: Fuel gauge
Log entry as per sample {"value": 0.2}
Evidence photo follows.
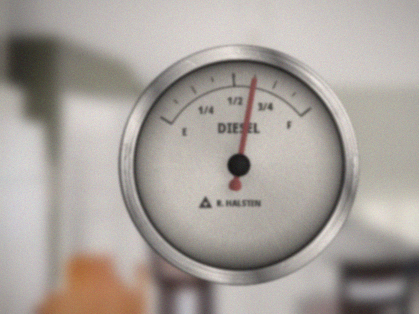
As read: {"value": 0.625}
